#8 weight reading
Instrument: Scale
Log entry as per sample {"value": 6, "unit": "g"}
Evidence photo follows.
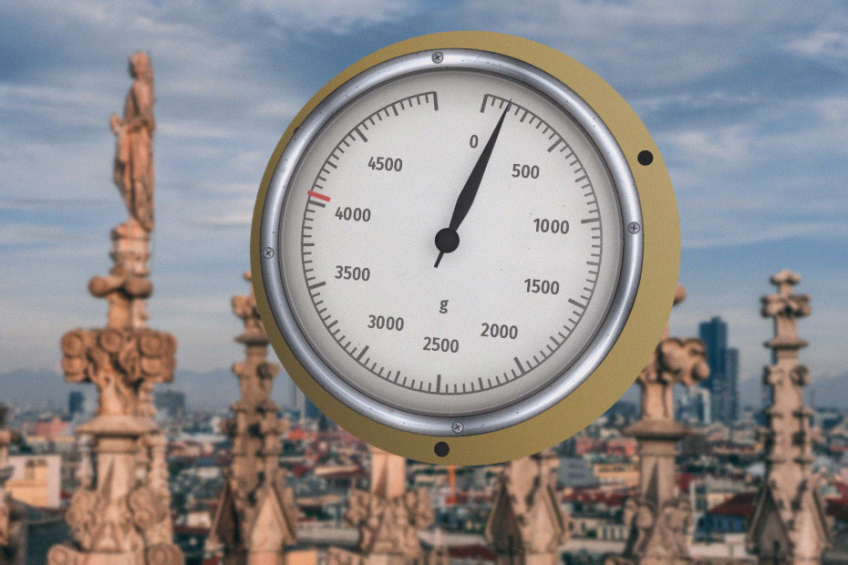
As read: {"value": 150, "unit": "g"}
